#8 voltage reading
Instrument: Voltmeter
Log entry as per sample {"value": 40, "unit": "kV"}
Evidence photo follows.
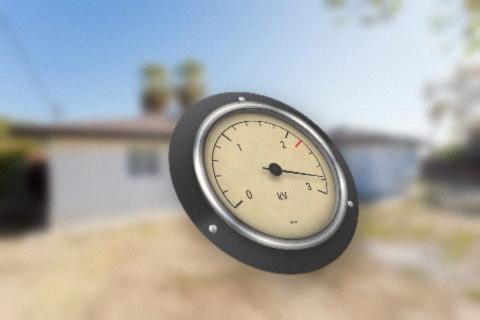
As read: {"value": 2.8, "unit": "kV"}
